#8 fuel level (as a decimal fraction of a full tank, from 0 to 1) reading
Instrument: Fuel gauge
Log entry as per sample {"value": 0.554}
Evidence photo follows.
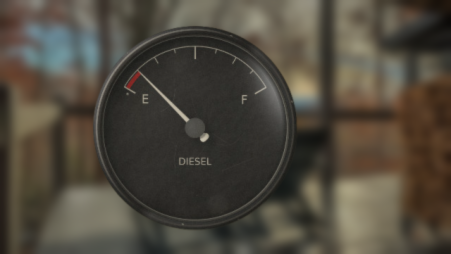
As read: {"value": 0.125}
